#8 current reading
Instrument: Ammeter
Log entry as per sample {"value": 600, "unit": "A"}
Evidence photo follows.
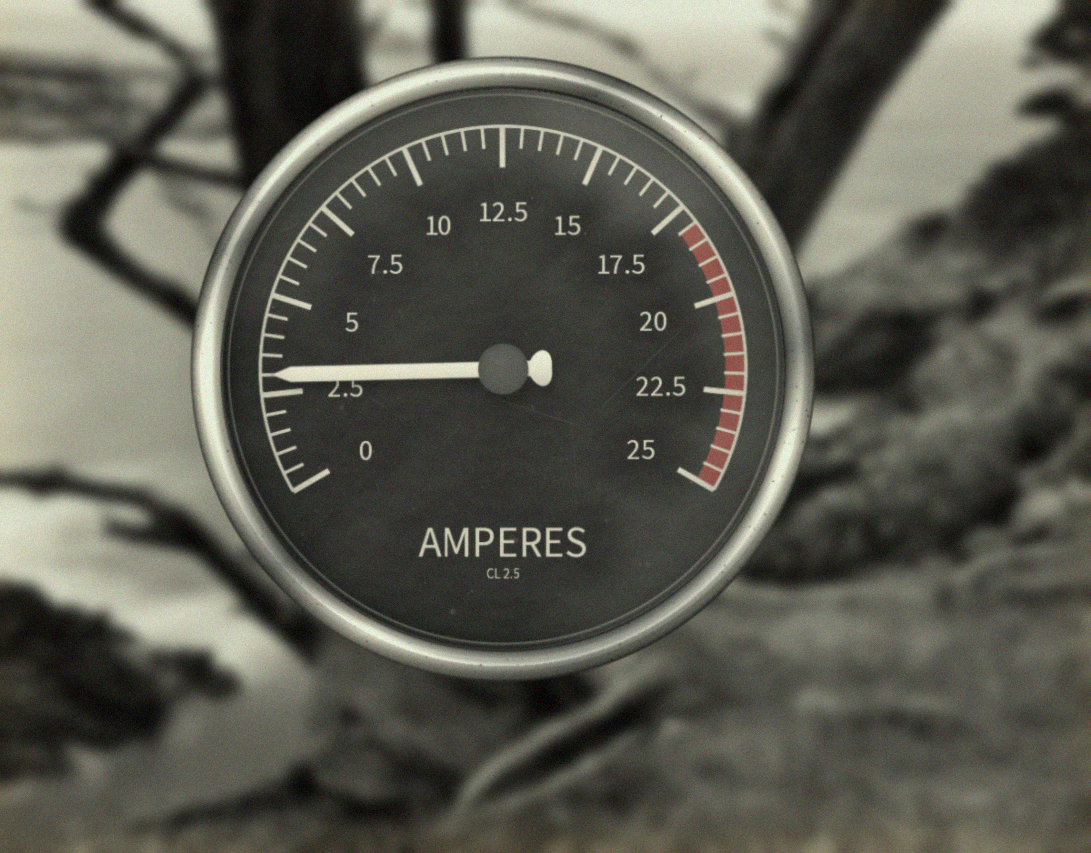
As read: {"value": 3, "unit": "A"}
